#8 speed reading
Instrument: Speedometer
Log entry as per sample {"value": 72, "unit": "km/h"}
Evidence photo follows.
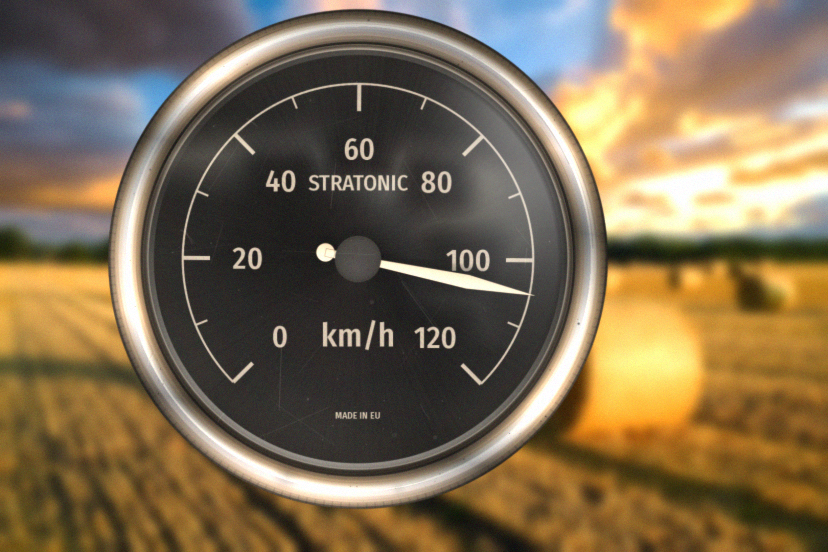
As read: {"value": 105, "unit": "km/h"}
